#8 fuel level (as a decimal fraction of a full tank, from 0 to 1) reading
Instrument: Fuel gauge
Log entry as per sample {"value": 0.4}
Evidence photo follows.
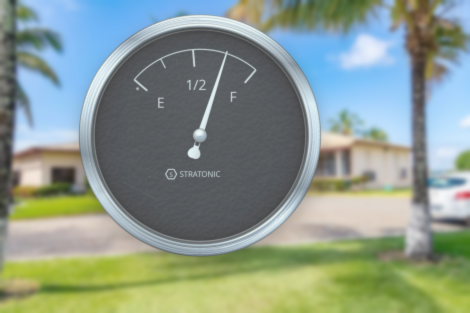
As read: {"value": 0.75}
